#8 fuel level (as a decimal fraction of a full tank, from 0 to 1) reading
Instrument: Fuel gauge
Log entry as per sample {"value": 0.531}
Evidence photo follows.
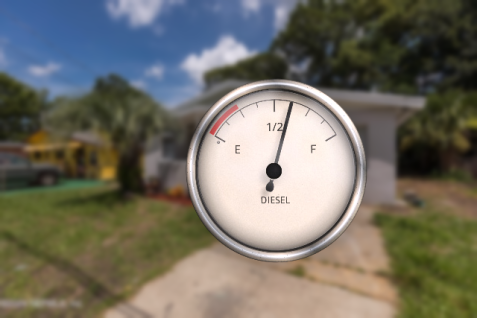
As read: {"value": 0.625}
